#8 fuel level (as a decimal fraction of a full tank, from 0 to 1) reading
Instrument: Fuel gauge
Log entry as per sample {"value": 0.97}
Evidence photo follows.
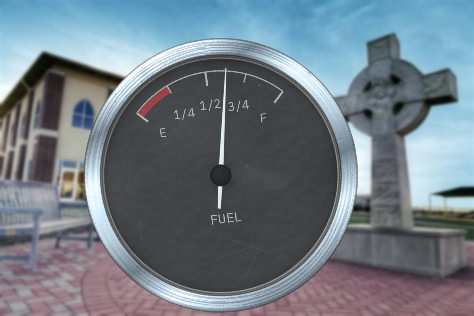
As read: {"value": 0.625}
